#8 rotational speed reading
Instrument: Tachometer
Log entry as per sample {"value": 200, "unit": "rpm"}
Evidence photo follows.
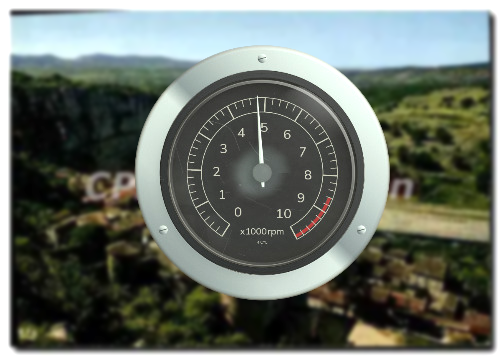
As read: {"value": 4800, "unit": "rpm"}
